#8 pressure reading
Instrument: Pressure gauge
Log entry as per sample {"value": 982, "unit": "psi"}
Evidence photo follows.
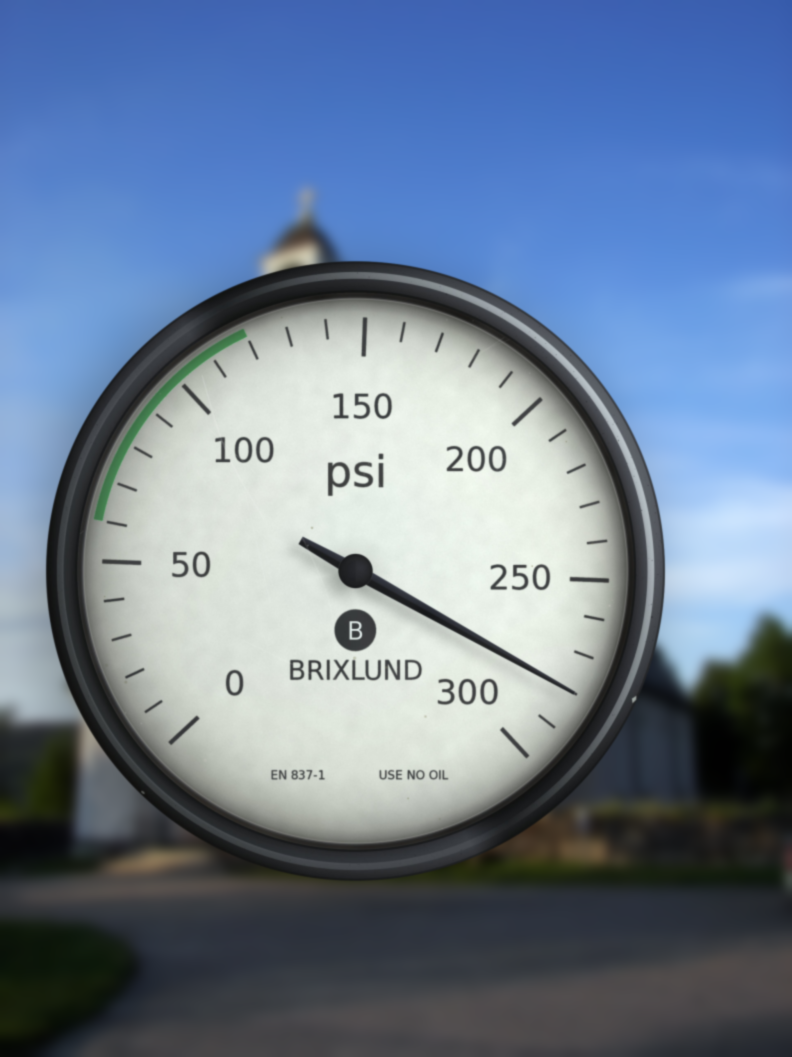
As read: {"value": 280, "unit": "psi"}
